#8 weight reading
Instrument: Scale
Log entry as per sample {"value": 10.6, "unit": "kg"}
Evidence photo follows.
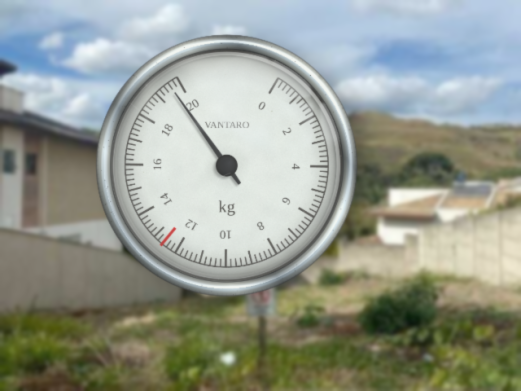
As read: {"value": 19.6, "unit": "kg"}
